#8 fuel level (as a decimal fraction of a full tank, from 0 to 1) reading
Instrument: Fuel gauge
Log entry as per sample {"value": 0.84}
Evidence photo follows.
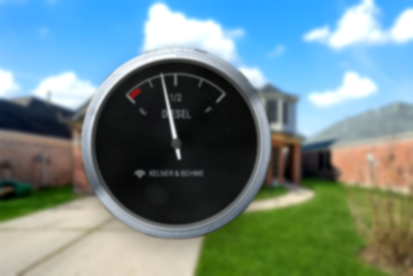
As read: {"value": 0.375}
